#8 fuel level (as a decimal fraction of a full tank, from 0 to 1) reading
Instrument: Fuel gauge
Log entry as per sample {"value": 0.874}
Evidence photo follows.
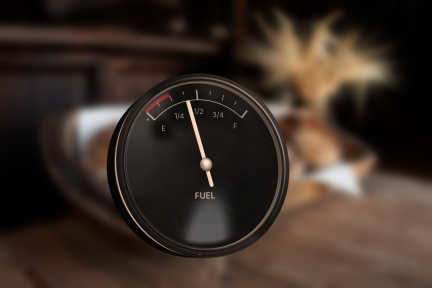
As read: {"value": 0.375}
